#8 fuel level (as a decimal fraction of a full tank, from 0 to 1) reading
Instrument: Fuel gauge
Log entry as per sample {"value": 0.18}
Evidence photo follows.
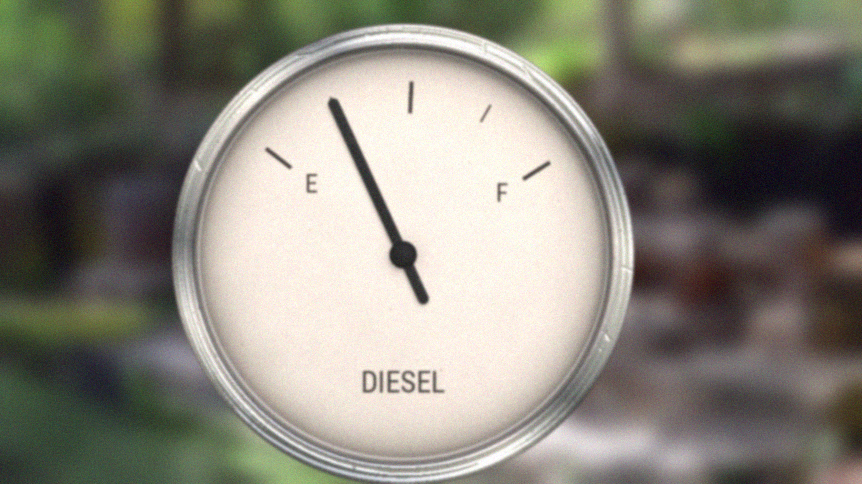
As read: {"value": 0.25}
